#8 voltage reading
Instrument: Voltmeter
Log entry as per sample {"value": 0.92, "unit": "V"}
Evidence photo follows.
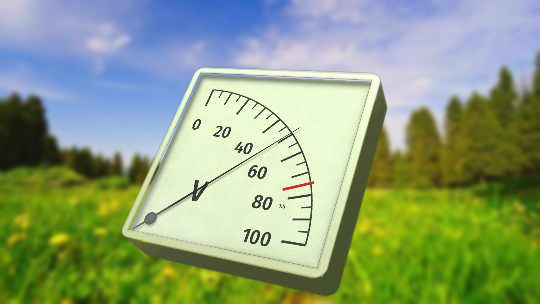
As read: {"value": 50, "unit": "V"}
